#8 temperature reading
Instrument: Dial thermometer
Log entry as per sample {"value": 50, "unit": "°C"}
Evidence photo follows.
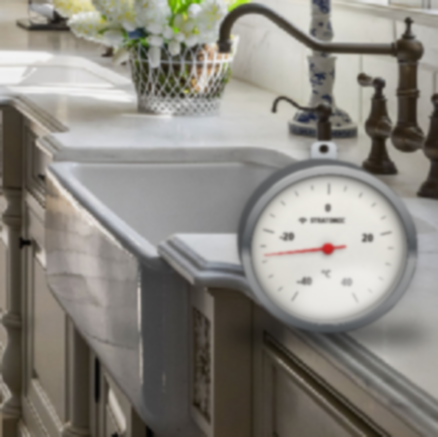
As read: {"value": -26, "unit": "°C"}
